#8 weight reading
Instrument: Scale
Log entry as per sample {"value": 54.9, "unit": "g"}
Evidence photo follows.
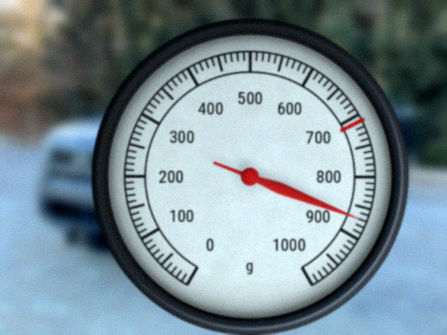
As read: {"value": 870, "unit": "g"}
